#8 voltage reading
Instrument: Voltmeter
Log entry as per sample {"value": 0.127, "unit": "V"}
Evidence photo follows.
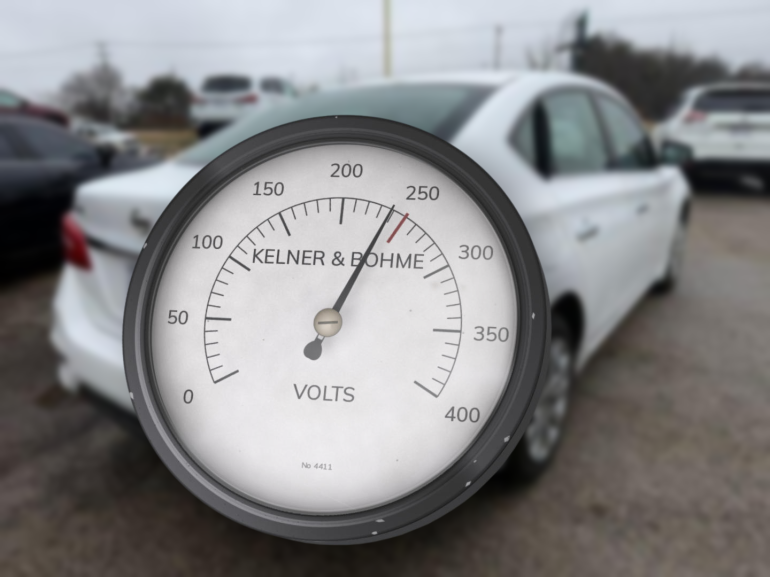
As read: {"value": 240, "unit": "V"}
